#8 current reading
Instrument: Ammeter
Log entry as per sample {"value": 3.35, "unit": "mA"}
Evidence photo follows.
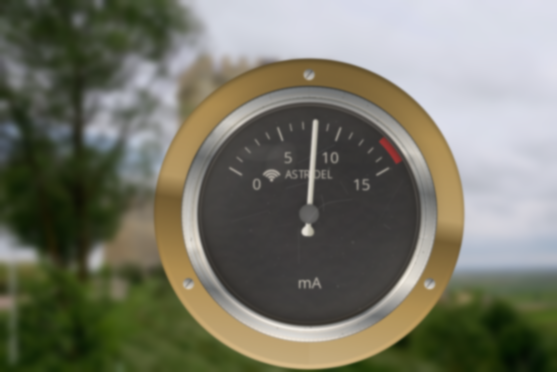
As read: {"value": 8, "unit": "mA"}
